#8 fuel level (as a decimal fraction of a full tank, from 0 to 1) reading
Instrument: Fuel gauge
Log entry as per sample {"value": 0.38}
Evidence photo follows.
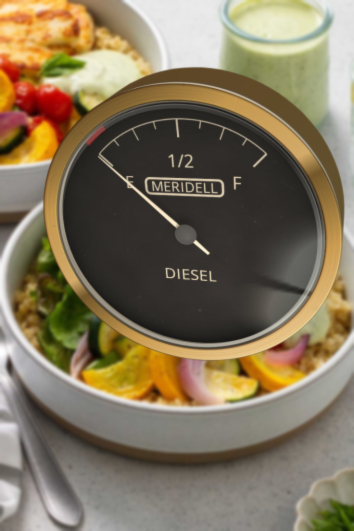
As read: {"value": 0}
